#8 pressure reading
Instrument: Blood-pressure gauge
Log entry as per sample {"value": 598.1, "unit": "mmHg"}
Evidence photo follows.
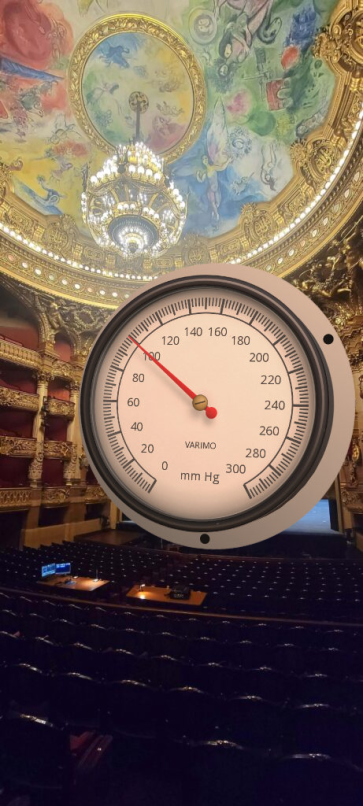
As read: {"value": 100, "unit": "mmHg"}
